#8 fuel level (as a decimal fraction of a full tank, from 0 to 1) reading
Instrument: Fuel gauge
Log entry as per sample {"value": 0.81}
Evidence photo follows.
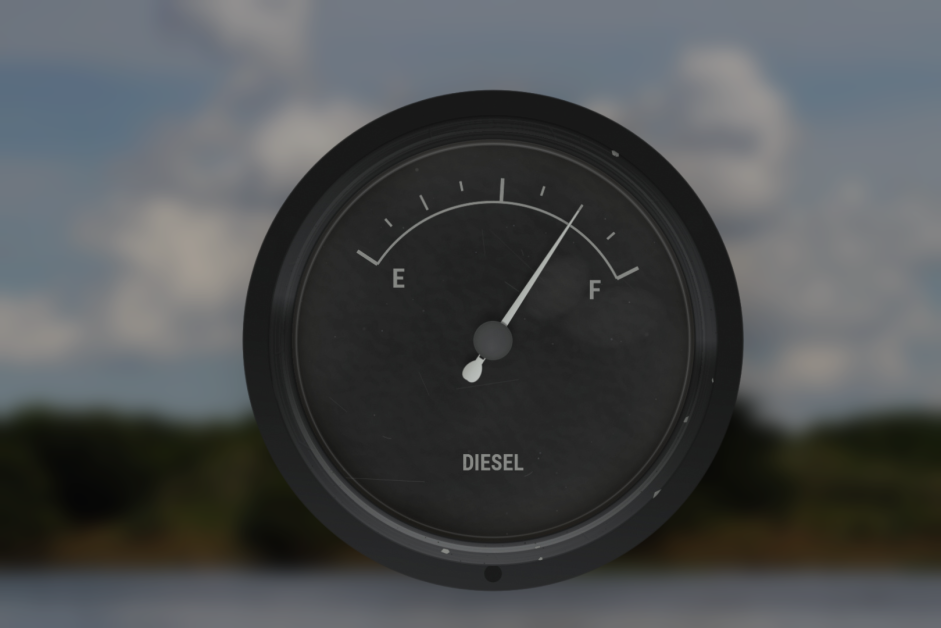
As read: {"value": 0.75}
